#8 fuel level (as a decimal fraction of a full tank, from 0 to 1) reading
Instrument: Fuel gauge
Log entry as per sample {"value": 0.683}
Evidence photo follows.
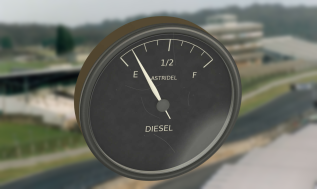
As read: {"value": 0.125}
